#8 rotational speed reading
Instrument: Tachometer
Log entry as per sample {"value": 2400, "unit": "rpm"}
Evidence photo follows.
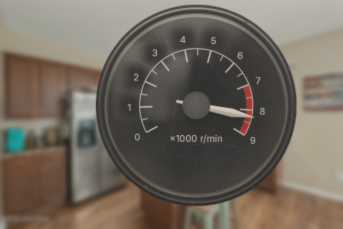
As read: {"value": 8250, "unit": "rpm"}
